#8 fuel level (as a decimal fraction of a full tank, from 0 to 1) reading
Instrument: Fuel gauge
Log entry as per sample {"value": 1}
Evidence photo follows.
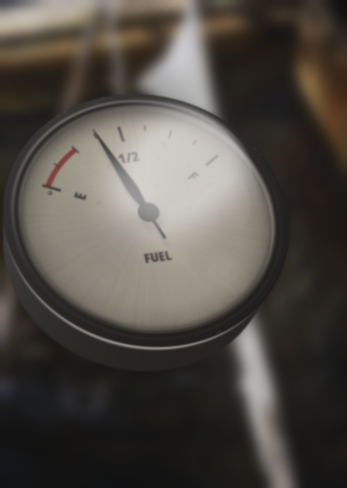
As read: {"value": 0.375}
